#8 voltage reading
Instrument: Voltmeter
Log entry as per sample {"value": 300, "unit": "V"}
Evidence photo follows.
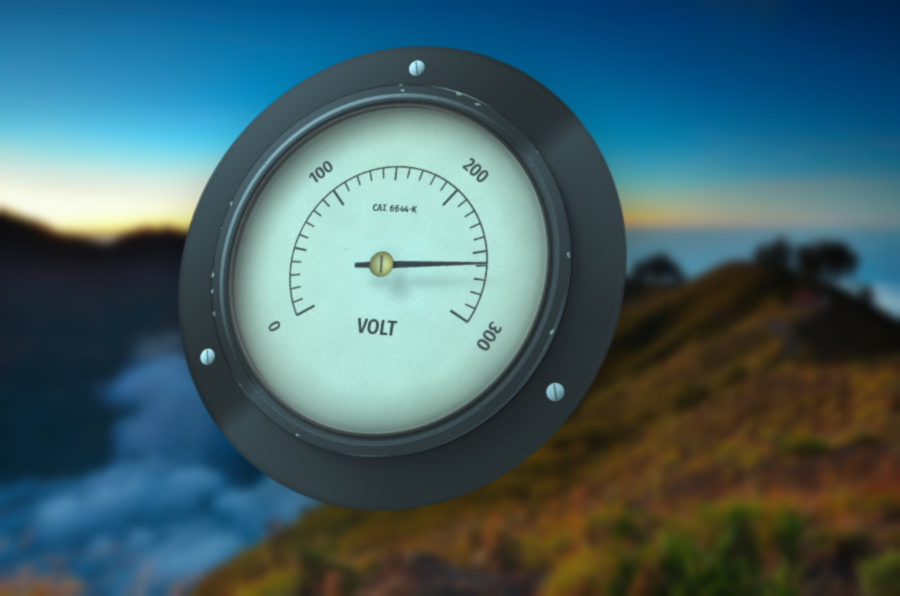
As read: {"value": 260, "unit": "V"}
